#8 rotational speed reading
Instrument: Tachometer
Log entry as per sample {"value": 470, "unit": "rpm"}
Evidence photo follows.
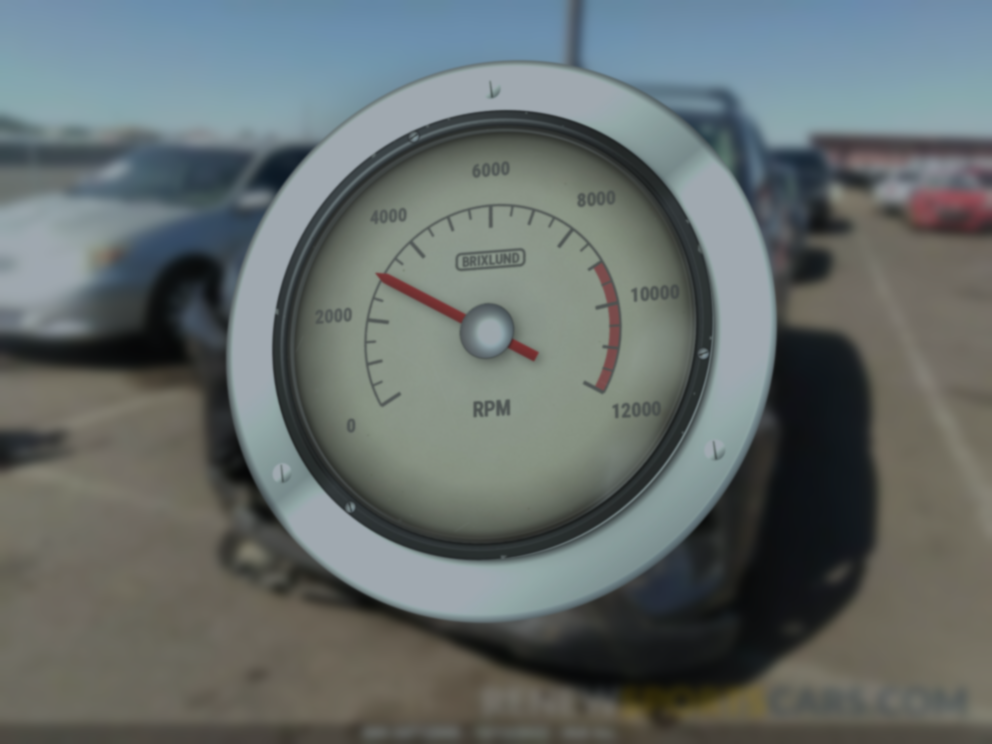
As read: {"value": 3000, "unit": "rpm"}
